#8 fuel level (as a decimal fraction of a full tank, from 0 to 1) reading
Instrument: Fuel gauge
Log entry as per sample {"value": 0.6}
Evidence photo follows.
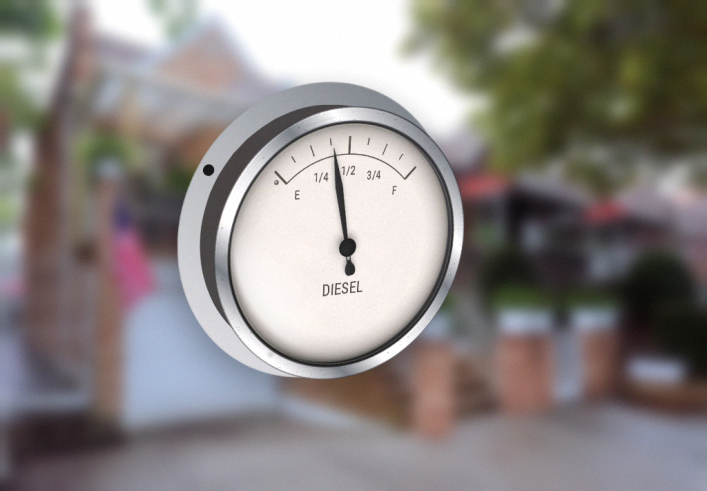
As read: {"value": 0.375}
